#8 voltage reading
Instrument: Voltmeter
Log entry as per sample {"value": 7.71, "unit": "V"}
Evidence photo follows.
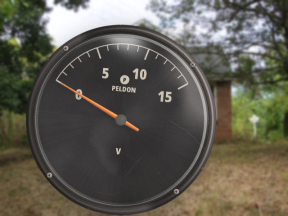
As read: {"value": 0, "unit": "V"}
